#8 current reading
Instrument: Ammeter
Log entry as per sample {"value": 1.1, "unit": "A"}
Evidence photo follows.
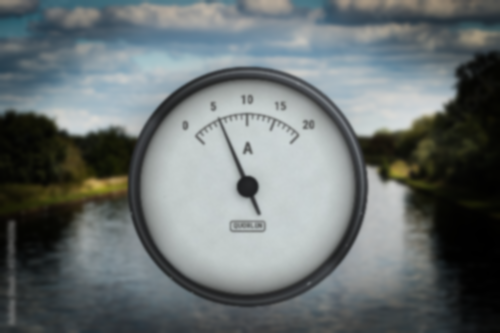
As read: {"value": 5, "unit": "A"}
